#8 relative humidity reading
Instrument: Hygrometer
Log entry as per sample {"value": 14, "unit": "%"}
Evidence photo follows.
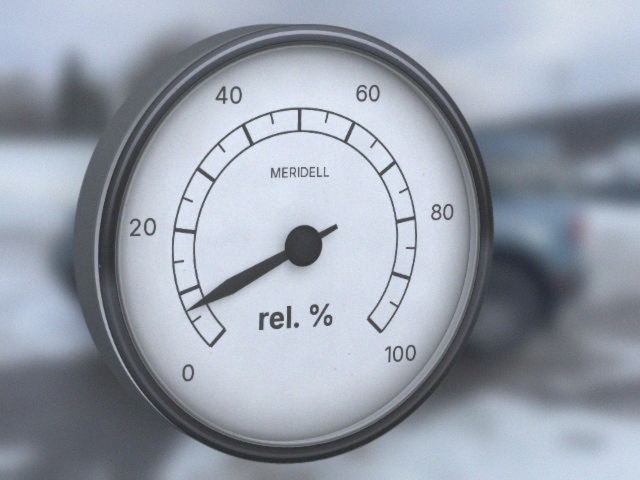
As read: {"value": 7.5, "unit": "%"}
